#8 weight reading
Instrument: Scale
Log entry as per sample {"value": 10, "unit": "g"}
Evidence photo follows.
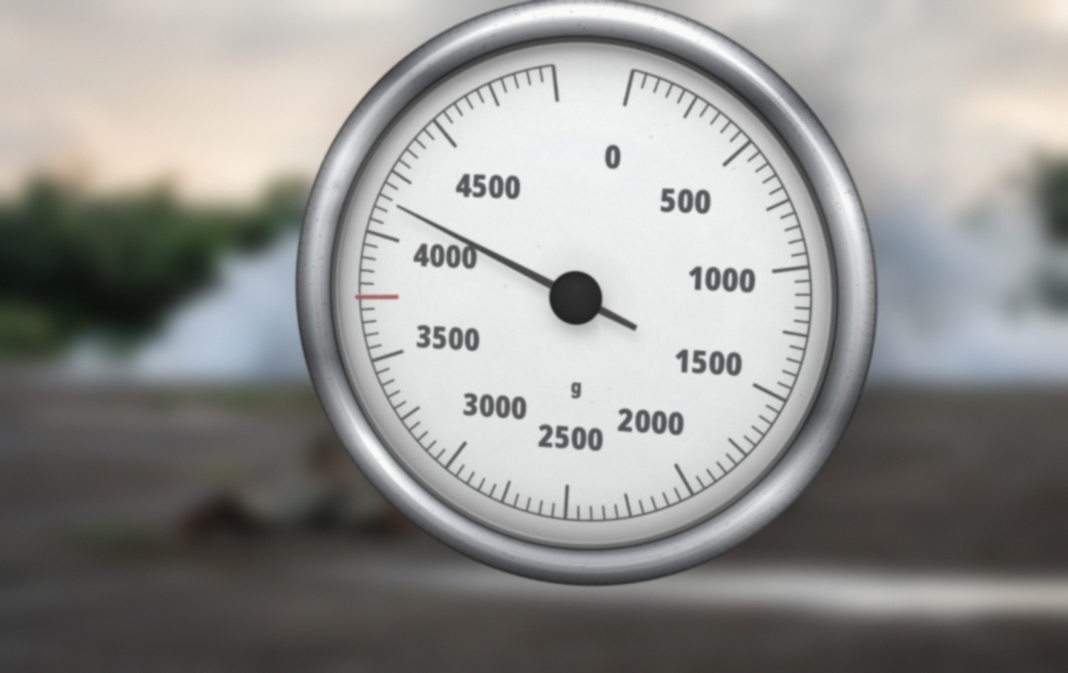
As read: {"value": 4150, "unit": "g"}
